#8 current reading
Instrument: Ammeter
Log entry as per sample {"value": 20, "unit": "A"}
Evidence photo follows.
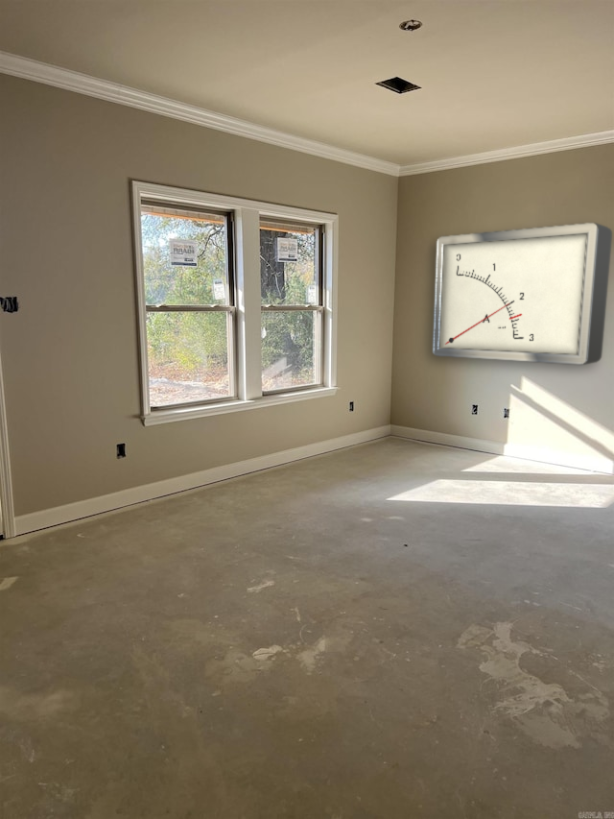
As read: {"value": 2, "unit": "A"}
